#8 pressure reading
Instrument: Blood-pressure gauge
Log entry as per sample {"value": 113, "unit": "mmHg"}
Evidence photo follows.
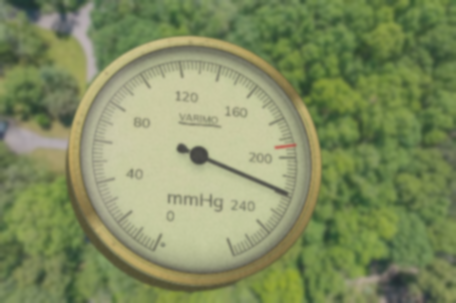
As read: {"value": 220, "unit": "mmHg"}
